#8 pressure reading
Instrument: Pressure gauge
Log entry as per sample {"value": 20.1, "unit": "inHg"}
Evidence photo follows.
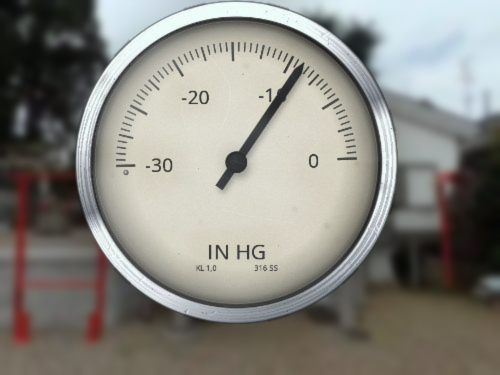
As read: {"value": -9, "unit": "inHg"}
